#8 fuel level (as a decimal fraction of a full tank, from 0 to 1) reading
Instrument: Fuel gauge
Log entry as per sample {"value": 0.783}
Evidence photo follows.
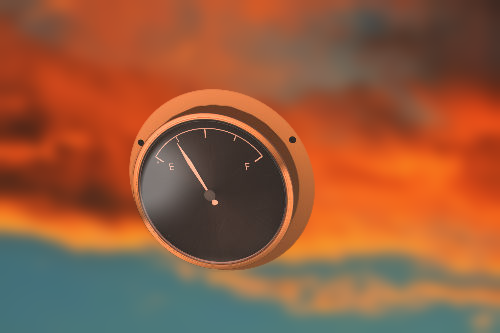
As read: {"value": 0.25}
